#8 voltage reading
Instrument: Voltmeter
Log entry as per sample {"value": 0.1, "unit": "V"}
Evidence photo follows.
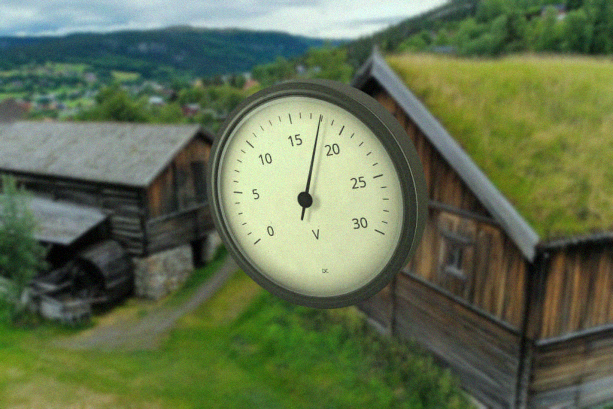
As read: {"value": 18, "unit": "V"}
